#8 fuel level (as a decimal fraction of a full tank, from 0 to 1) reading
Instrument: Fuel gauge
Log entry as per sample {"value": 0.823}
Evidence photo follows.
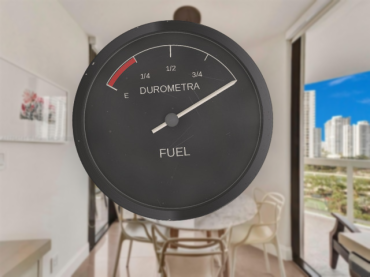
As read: {"value": 1}
